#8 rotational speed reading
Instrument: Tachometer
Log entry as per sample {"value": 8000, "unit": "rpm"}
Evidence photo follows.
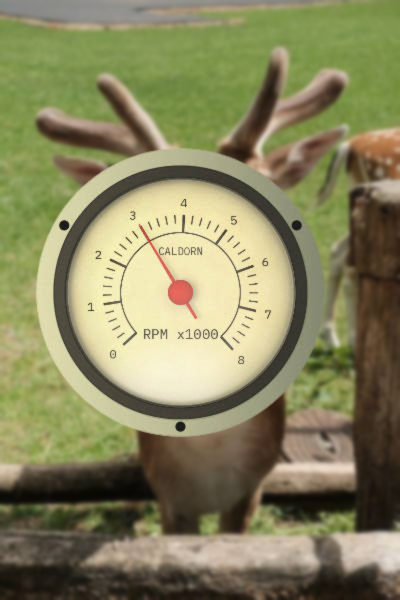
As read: {"value": 3000, "unit": "rpm"}
